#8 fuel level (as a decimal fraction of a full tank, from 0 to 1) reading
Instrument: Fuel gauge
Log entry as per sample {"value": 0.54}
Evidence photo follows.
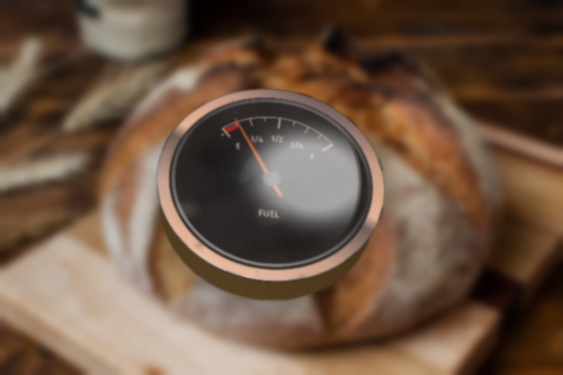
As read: {"value": 0.125}
